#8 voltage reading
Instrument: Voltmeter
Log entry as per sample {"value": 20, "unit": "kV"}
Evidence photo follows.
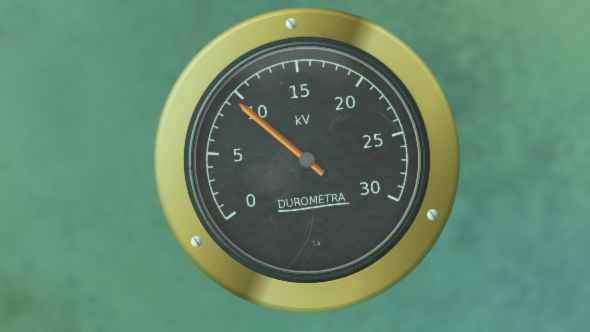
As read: {"value": 9.5, "unit": "kV"}
